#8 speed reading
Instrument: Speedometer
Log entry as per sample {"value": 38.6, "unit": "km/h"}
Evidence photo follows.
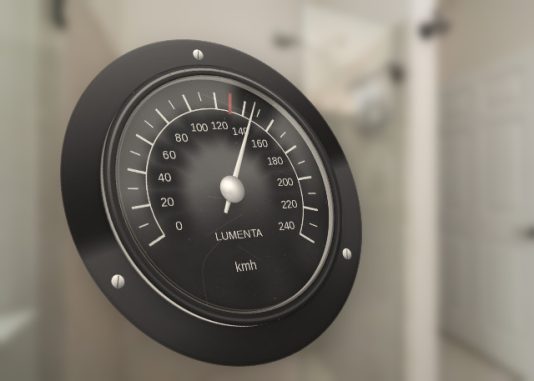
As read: {"value": 145, "unit": "km/h"}
